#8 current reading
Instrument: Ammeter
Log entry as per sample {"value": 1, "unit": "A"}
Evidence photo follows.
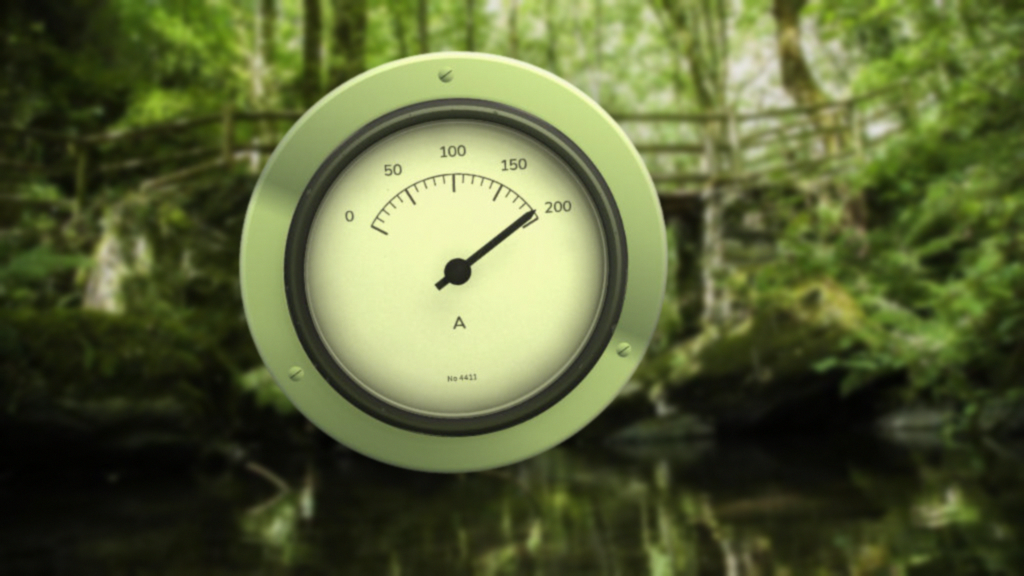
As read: {"value": 190, "unit": "A"}
